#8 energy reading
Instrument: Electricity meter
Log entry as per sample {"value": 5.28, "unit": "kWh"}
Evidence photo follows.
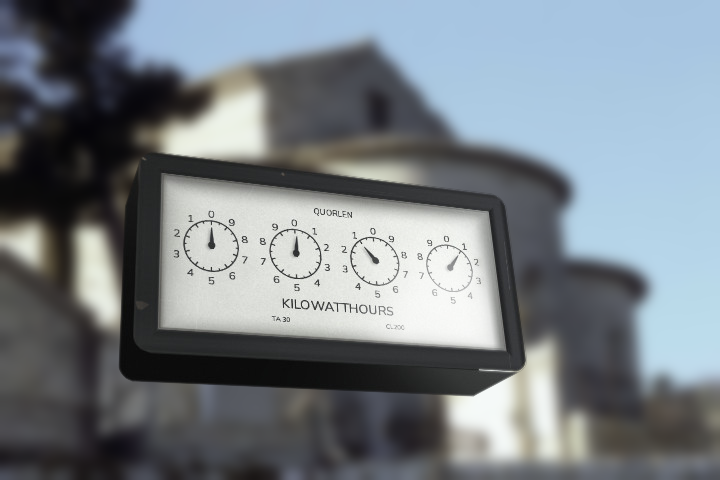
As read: {"value": 11, "unit": "kWh"}
